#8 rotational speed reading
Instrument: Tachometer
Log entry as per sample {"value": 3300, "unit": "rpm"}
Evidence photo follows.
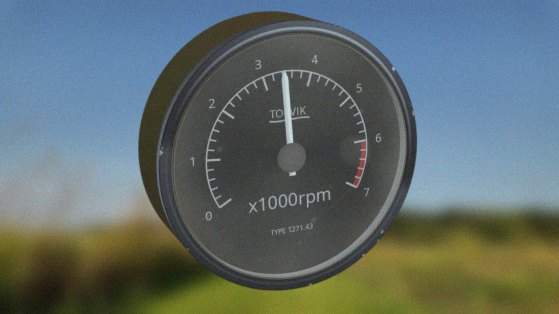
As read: {"value": 3400, "unit": "rpm"}
